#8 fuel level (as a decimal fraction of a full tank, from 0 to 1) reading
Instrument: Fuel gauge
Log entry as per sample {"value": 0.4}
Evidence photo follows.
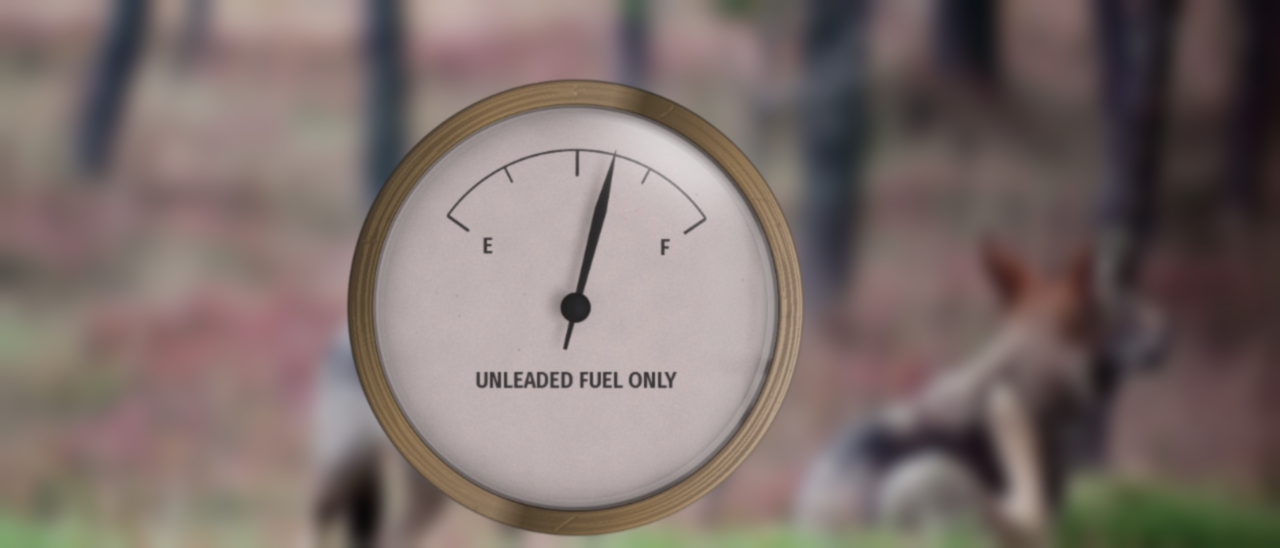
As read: {"value": 0.625}
